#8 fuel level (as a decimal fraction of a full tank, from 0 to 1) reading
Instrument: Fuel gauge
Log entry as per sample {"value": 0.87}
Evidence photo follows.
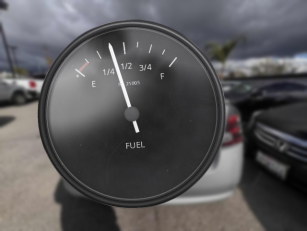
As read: {"value": 0.375}
